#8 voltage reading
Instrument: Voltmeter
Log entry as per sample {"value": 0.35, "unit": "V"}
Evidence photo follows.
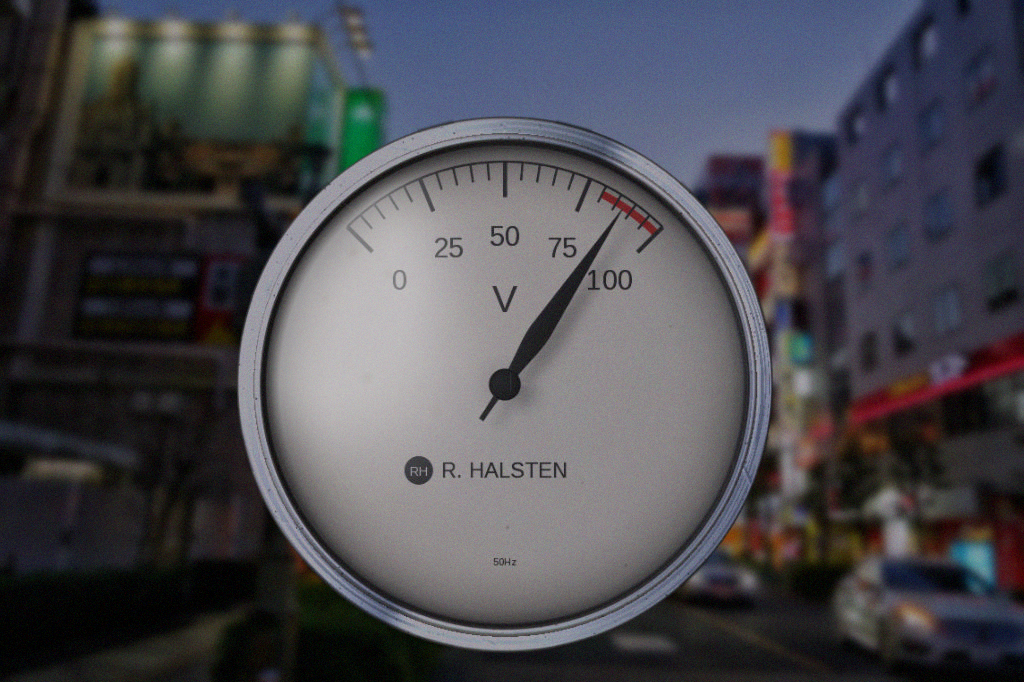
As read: {"value": 87.5, "unit": "V"}
